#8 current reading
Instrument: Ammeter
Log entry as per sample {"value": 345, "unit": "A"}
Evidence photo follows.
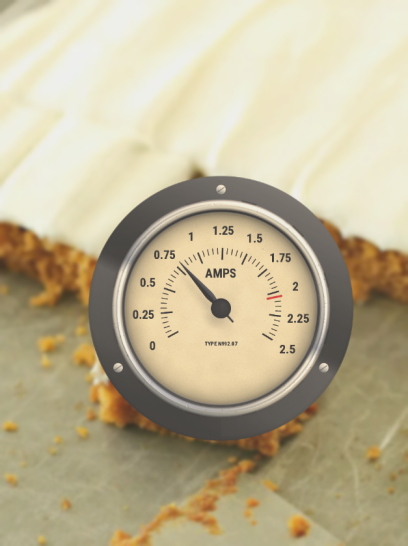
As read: {"value": 0.8, "unit": "A"}
